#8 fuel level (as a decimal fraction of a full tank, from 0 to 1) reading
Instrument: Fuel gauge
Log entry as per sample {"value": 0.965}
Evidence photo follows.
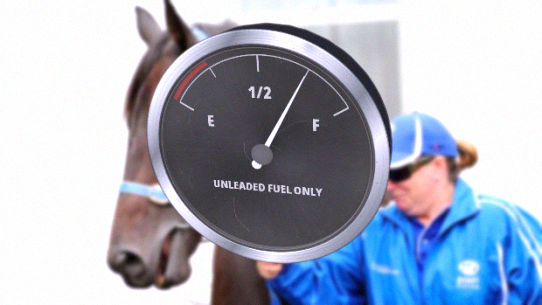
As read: {"value": 0.75}
